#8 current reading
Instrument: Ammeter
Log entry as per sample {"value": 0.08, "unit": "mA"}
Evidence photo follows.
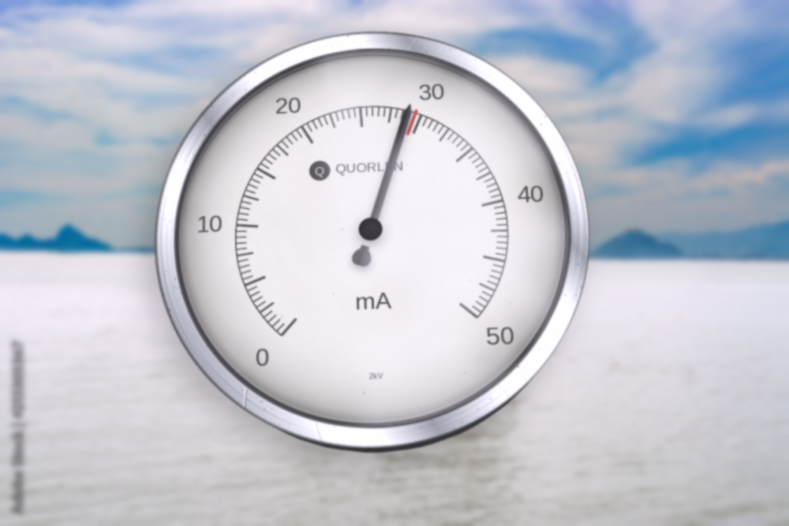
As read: {"value": 29, "unit": "mA"}
